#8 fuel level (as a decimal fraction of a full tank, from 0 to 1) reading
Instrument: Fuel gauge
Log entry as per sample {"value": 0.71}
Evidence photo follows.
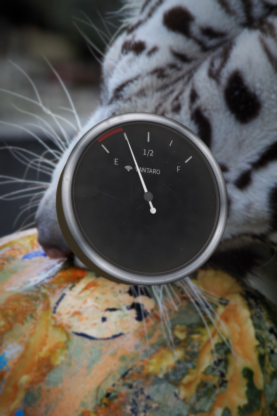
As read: {"value": 0.25}
